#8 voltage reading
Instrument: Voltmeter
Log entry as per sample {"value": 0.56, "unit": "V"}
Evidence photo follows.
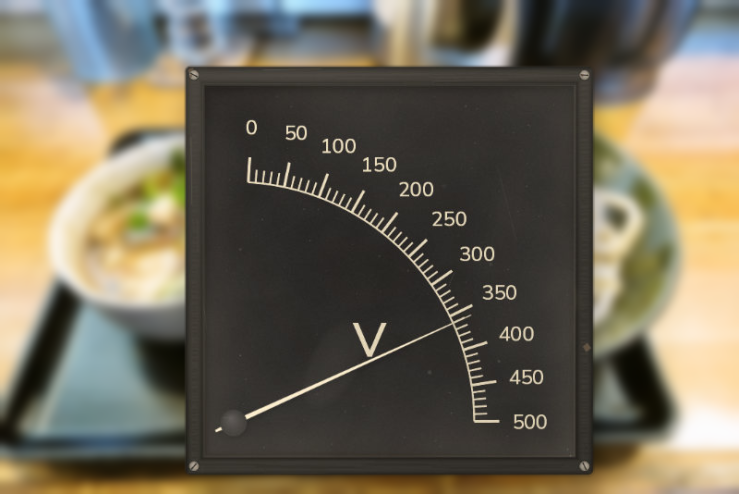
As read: {"value": 360, "unit": "V"}
